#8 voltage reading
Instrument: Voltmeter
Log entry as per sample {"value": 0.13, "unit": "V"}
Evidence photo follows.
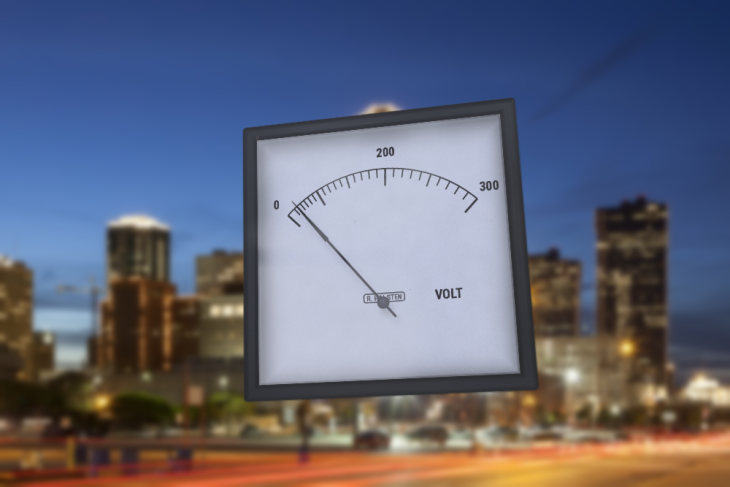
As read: {"value": 50, "unit": "V"}
